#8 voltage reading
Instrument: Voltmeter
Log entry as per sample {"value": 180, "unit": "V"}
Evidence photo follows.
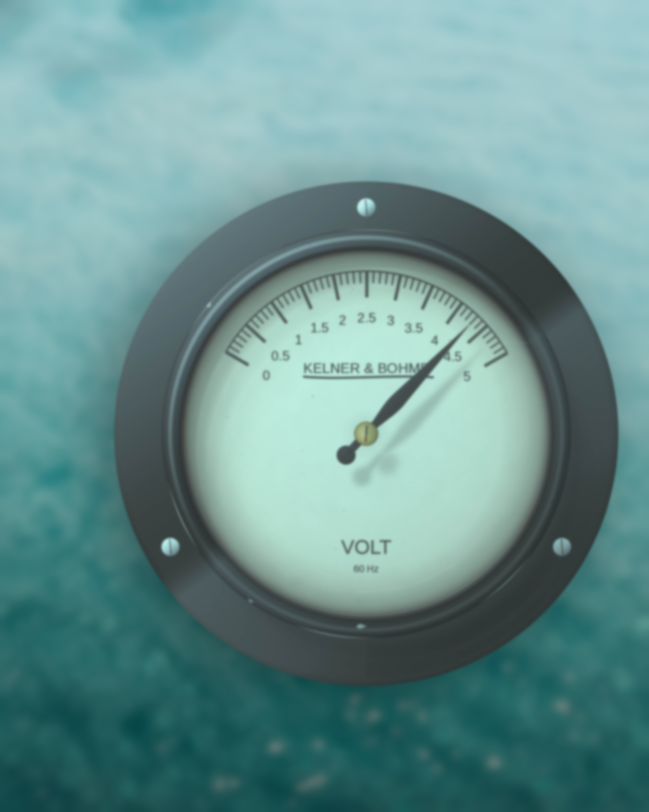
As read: {"value": 4.3, "unit": "V"}
